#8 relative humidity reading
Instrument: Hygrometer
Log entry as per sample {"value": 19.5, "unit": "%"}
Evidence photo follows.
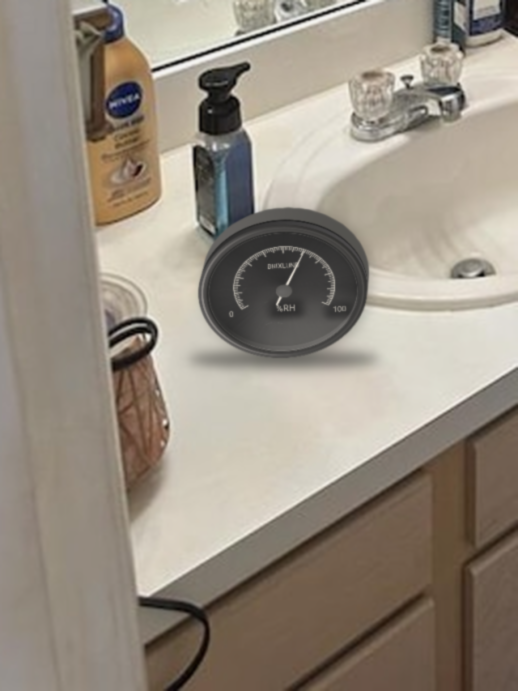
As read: {"value": 60, "unit": "%"}
